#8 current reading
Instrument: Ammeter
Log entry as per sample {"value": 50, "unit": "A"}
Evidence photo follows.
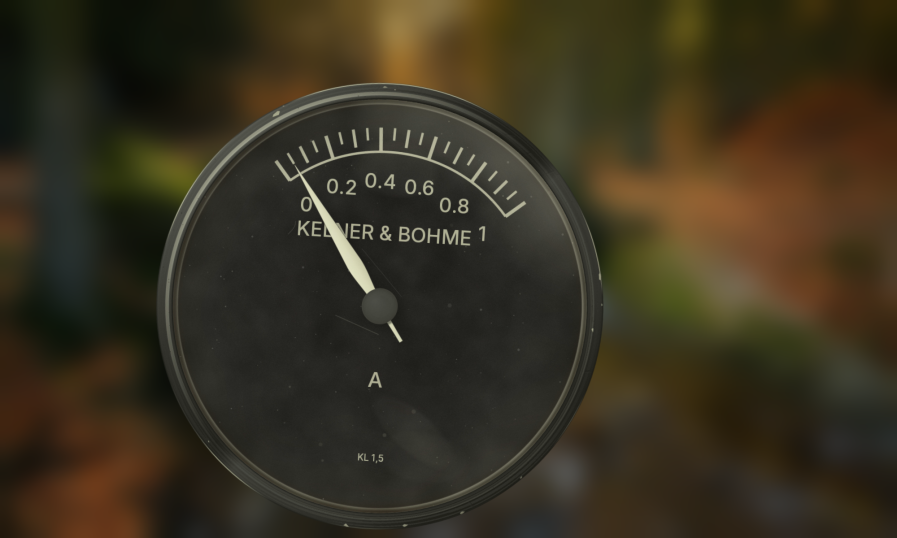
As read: {"value": 0.05, "unit": "A"}
